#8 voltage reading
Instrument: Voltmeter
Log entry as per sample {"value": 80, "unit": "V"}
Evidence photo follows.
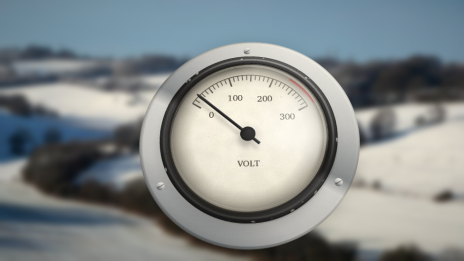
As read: {"value": 20, "unit": "V"}
